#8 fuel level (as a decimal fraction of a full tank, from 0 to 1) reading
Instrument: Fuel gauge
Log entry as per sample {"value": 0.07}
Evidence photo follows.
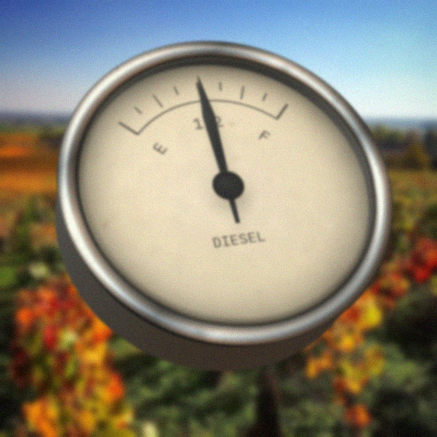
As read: {"value": 0.5}
